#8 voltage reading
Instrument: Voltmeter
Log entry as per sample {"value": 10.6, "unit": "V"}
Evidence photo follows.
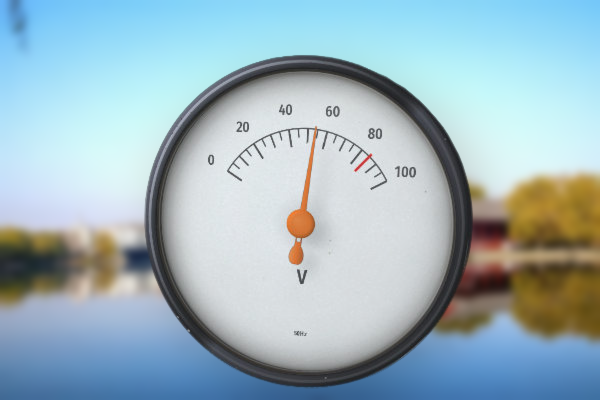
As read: {"value": 55, "unit": "V"}
